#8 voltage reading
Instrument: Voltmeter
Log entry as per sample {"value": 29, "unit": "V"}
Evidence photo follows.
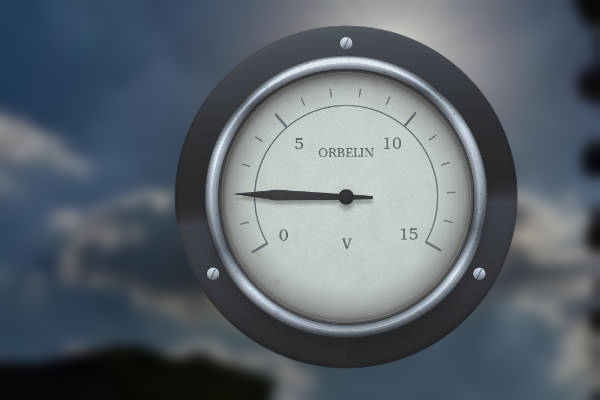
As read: {"value": 2, "unit": "V"}
